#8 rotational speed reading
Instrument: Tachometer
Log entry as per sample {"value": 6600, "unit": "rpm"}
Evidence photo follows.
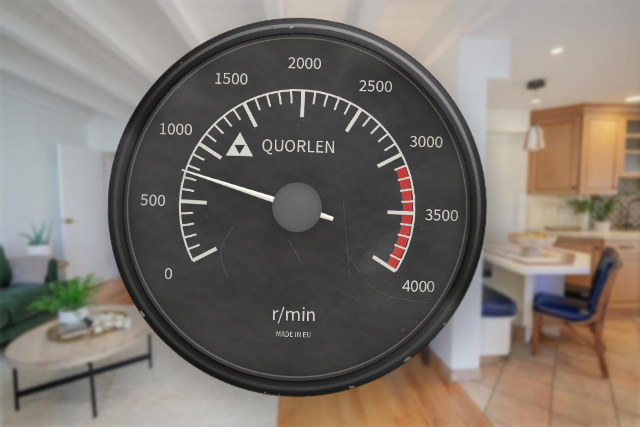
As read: {"value": 750, "unit": "rpm"}
